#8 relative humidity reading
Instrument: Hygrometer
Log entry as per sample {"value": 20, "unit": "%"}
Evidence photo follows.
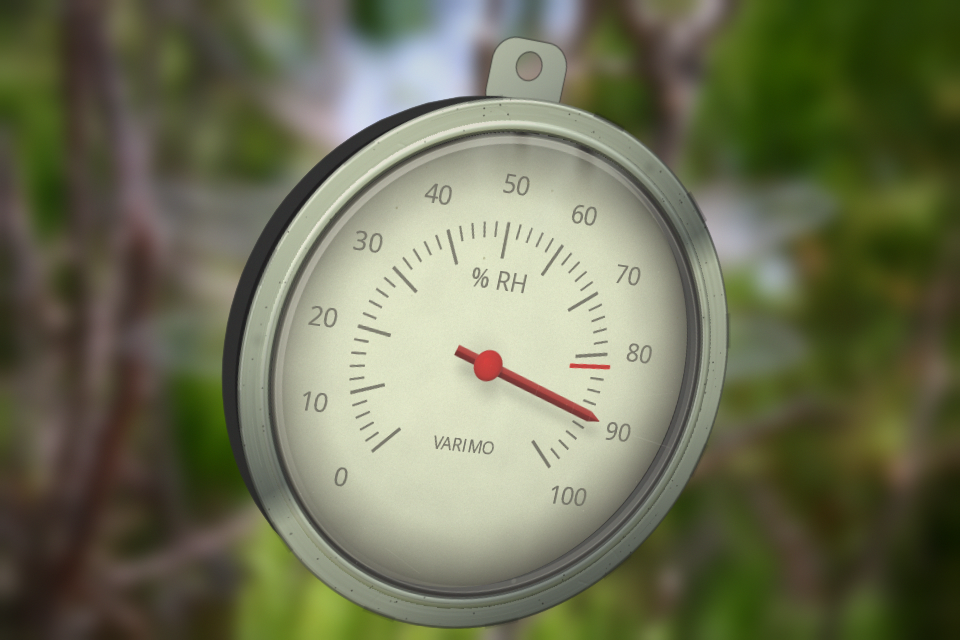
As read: {"value": 90, "unit": "%"}
